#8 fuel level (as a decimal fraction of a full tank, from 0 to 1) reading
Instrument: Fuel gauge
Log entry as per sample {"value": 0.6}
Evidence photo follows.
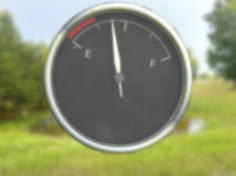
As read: {"value": 0.375}
